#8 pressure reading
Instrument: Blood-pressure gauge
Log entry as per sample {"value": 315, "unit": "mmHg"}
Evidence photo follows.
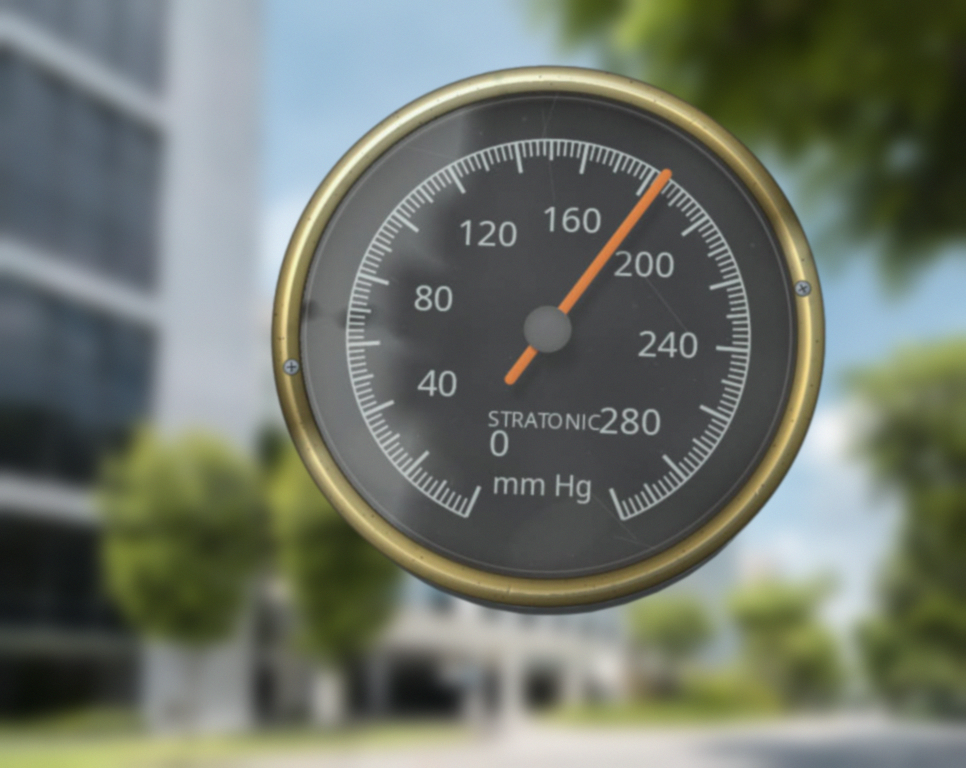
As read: {"value": 184, "unit": "mmHg"}
